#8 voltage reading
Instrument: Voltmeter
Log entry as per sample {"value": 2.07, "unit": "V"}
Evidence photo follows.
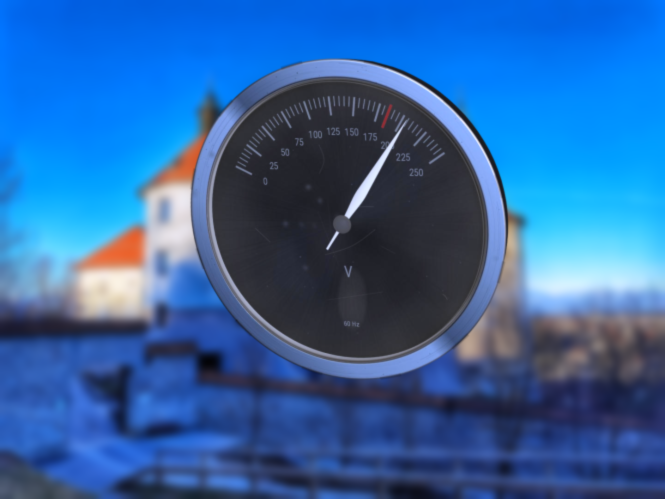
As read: {"value": 205, "unit": "V"}
